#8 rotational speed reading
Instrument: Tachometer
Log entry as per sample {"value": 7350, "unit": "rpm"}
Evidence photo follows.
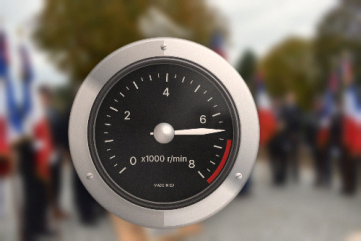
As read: {"value": 6500, "unit": "rpm"}
